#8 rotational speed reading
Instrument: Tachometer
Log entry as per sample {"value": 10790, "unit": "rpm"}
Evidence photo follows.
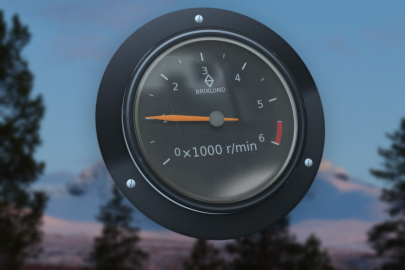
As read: {"value": 1000, "unit": "rpm"}
